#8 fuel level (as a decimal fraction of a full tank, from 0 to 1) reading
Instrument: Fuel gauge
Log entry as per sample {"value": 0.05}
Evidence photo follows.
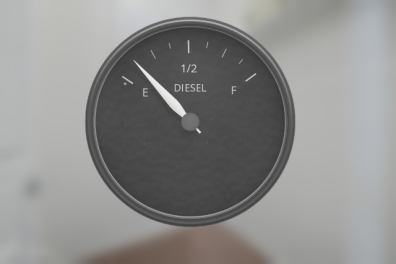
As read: {"value": 0.125}
